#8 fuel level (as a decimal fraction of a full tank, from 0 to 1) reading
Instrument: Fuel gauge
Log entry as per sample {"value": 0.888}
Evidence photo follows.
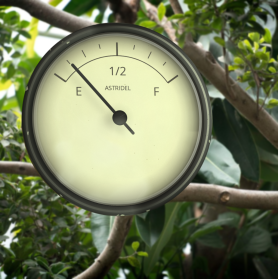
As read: {"value": 0.125}
